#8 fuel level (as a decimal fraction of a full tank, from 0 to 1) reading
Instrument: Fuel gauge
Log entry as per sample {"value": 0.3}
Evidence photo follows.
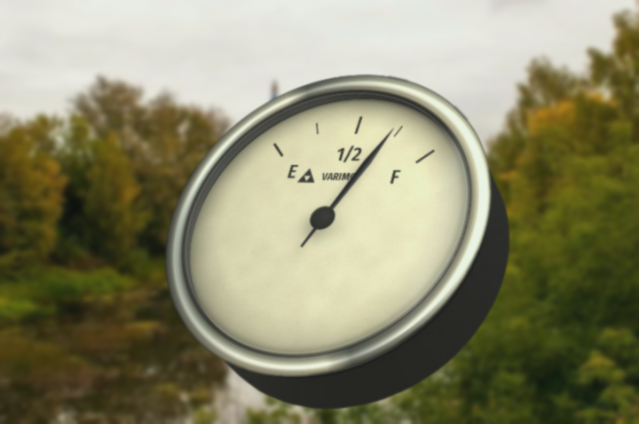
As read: {"value": 0.75}
